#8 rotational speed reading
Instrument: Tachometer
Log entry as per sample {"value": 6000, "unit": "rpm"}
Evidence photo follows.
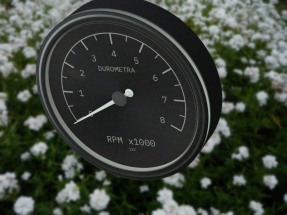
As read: {"value": 0, "unit": "rpm"}
